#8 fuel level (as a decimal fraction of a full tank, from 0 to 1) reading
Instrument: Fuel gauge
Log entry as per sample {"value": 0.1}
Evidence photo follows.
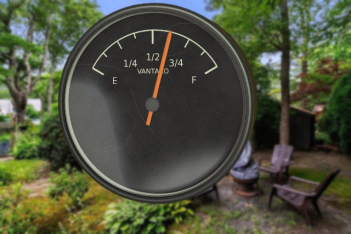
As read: {"value": 0.625}
